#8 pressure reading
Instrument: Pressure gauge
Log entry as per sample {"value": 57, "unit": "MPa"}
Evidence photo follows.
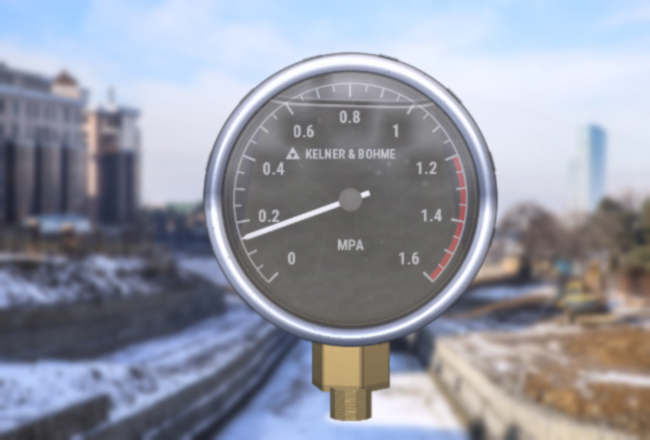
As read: {"value": 0.15, "unit": "MPa"}
